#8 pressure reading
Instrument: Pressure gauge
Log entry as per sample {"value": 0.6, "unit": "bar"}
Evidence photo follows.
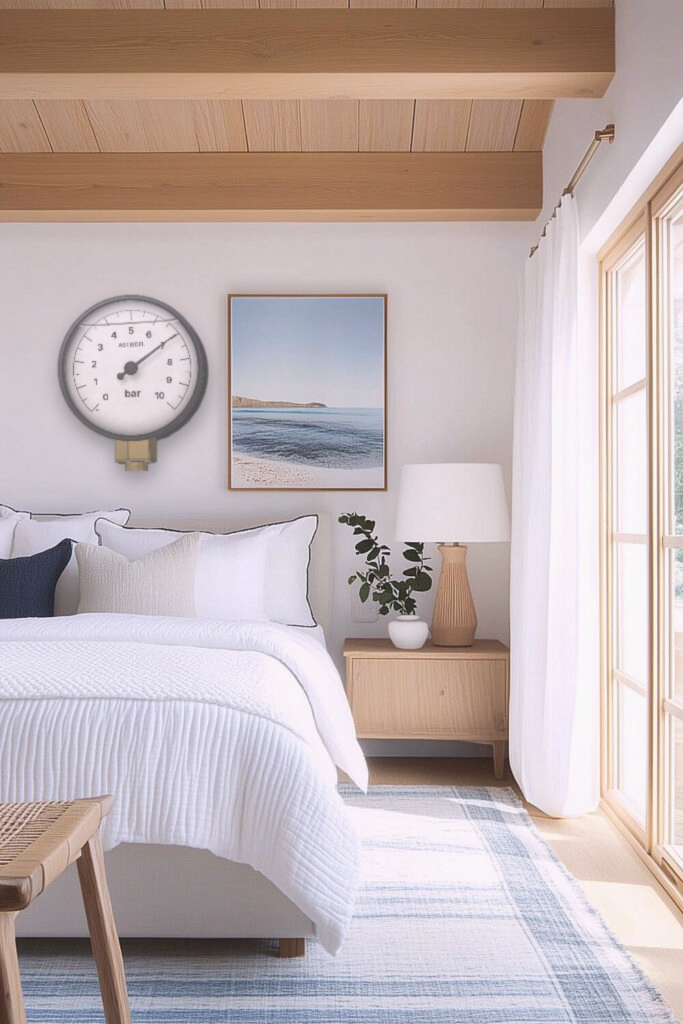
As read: {"value": 7, "unit": "bar"}
